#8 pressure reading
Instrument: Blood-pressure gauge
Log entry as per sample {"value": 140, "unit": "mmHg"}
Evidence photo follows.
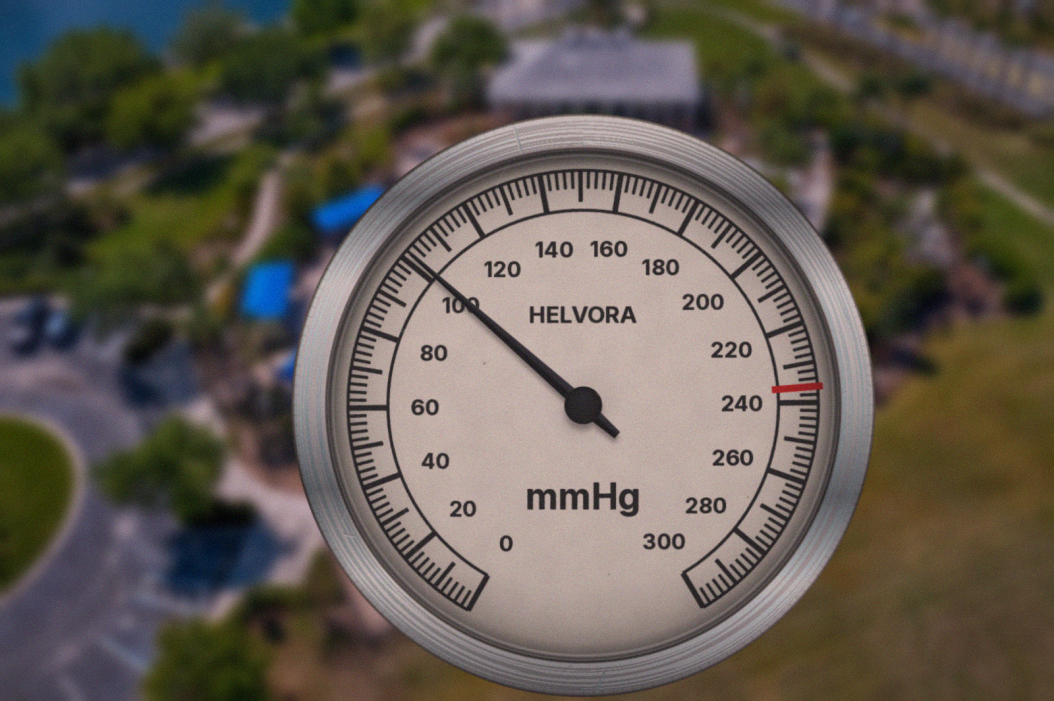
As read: {"value": 102, "unit": "mmHg"}
